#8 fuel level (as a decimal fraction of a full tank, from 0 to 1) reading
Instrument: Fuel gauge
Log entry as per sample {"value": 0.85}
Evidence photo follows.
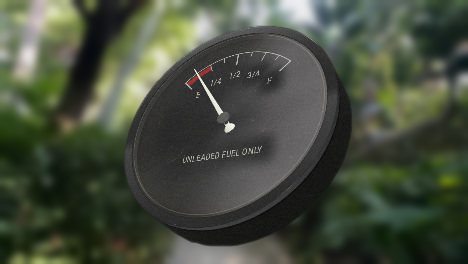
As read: {"value": 0.125}
